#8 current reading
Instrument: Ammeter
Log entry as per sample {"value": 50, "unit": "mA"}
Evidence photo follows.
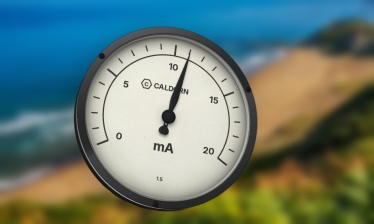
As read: {"value": 11, "unit": "mA"}
